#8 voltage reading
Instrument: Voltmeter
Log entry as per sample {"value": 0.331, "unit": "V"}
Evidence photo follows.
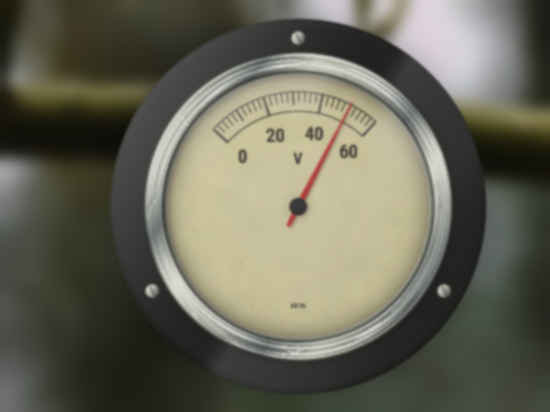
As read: {"value": 50, "unit": "V"}
